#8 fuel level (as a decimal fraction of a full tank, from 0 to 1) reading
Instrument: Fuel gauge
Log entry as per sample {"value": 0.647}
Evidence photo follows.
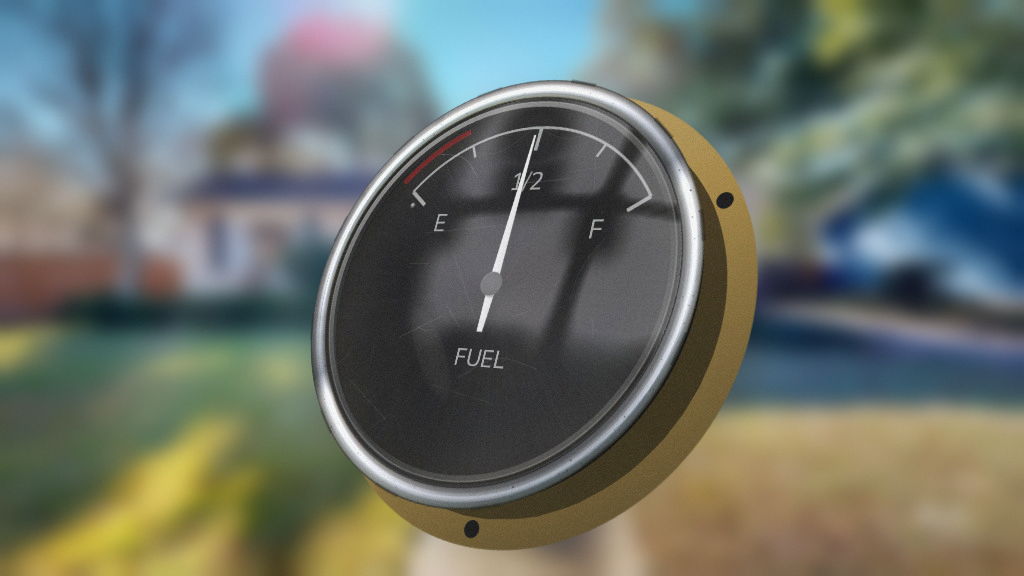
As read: {"value": 0.5}
